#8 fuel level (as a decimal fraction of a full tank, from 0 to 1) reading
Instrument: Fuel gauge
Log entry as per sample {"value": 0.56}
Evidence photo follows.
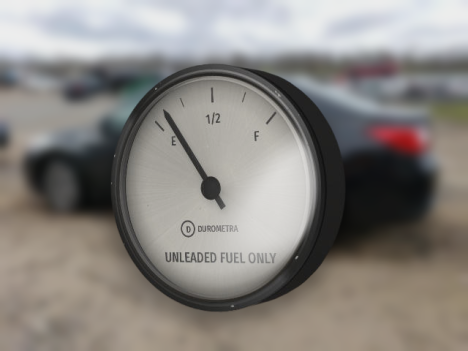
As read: {"value": 0.125}
